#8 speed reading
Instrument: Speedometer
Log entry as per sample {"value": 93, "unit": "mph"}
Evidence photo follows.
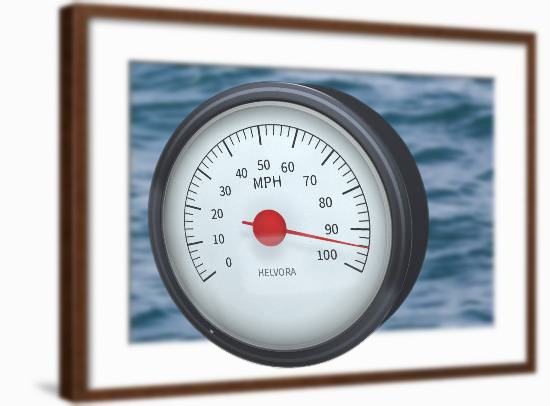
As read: {"value": 94, "unit": "mph"}
